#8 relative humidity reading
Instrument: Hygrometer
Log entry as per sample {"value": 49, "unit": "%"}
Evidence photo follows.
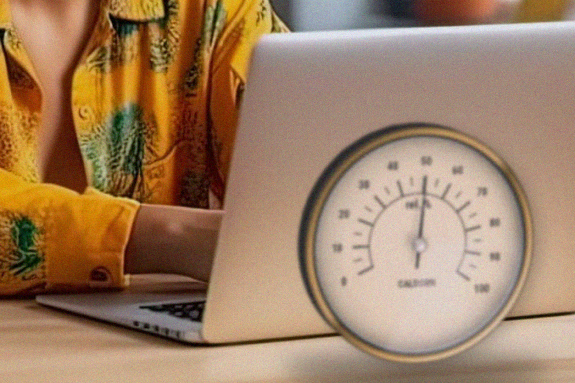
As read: {"value": 50, "unit": "%"}
